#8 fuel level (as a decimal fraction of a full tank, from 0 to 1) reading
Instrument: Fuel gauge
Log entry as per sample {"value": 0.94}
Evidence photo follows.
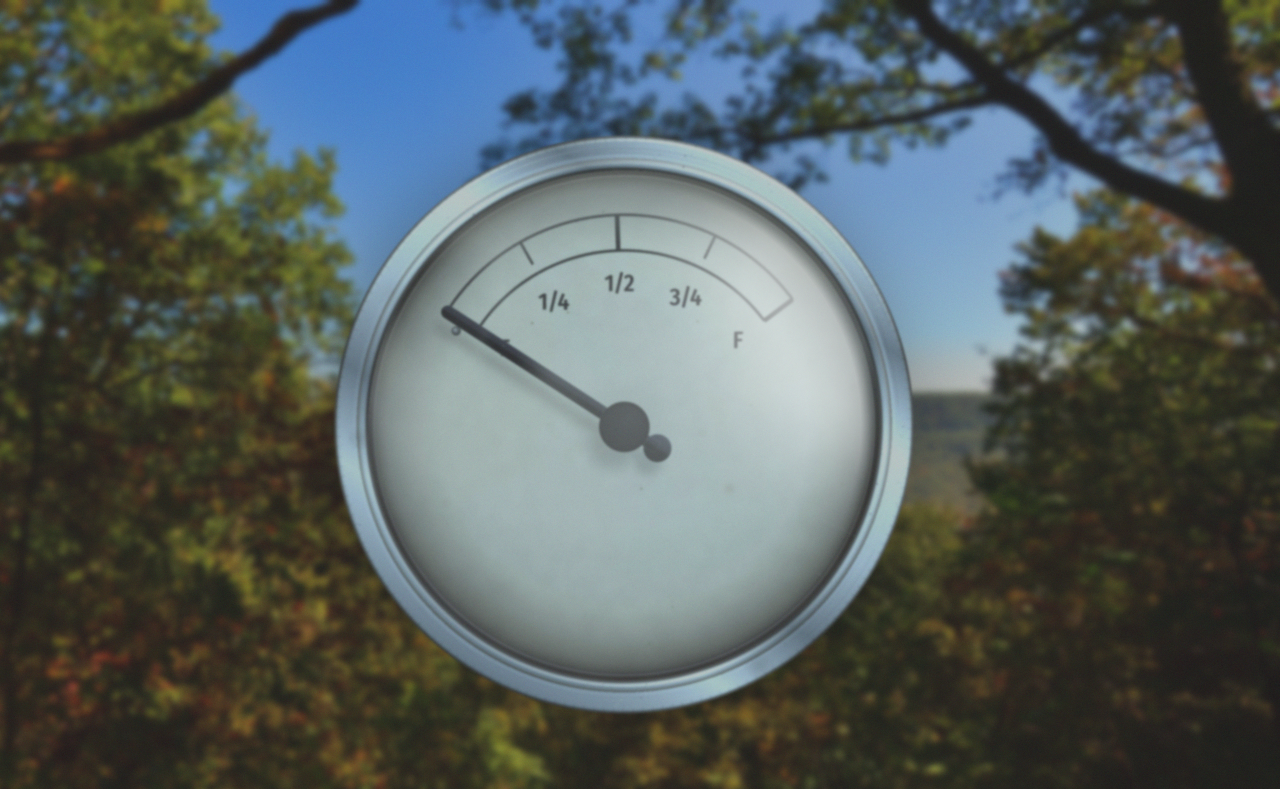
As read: {"value": 0}
